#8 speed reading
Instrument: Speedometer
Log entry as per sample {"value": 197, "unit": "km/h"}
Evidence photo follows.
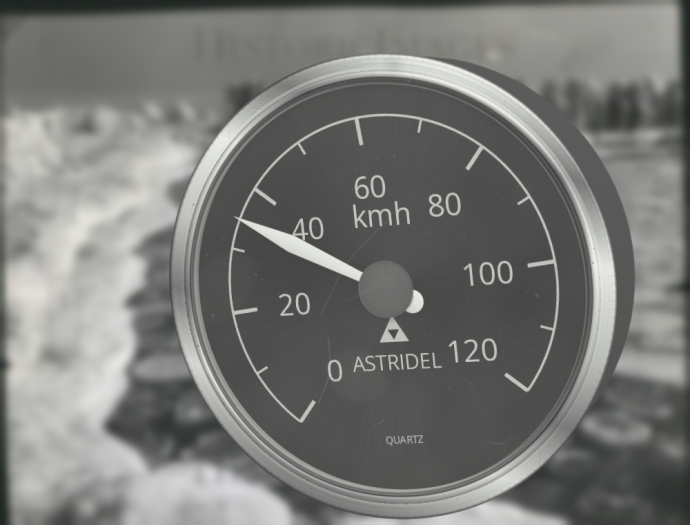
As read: {"value": 35, "unit": "km/h"}
